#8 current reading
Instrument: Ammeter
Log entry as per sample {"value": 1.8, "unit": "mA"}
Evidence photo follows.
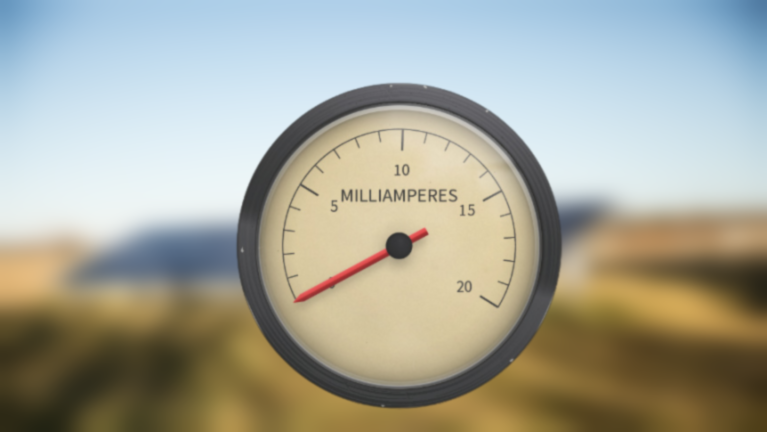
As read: {"value": 0, "unit": "mA"}
